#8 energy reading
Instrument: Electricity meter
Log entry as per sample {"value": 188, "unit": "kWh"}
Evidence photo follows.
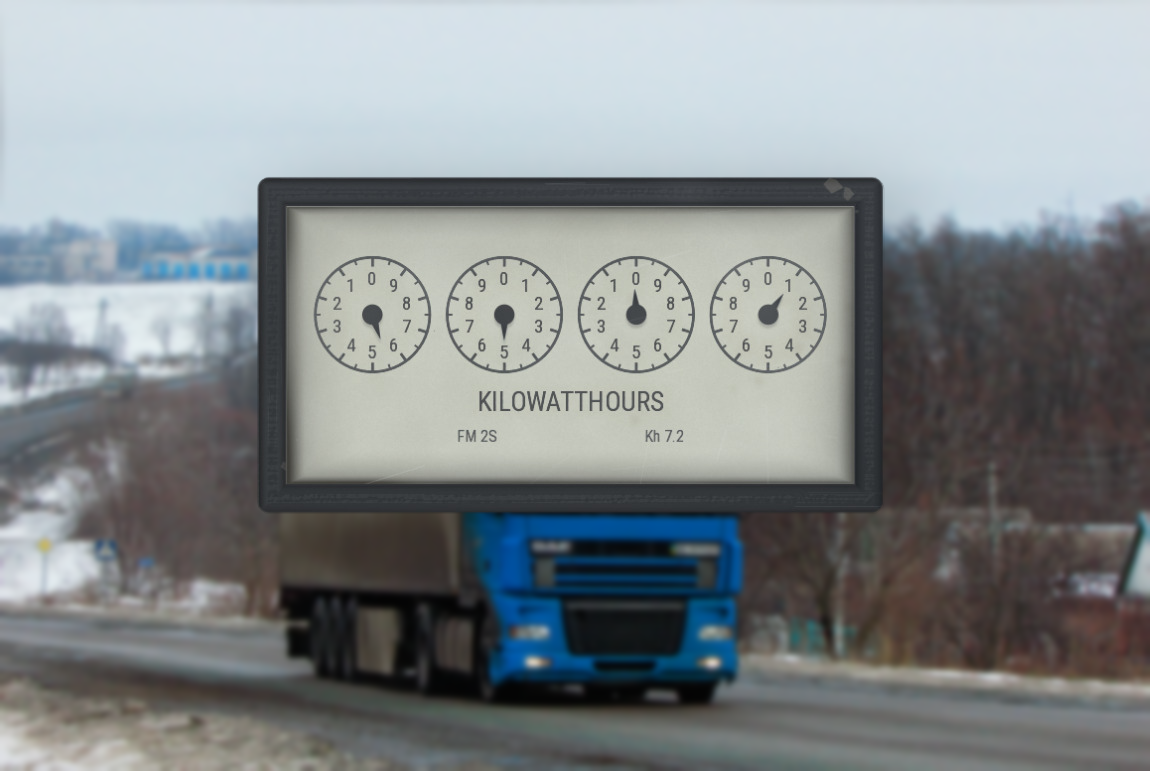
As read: {"value": 5501, "unit": "kWh"}
